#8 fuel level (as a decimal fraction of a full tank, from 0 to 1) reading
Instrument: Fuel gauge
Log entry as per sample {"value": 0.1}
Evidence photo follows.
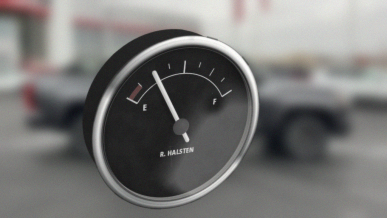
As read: {"value": 0.25}
